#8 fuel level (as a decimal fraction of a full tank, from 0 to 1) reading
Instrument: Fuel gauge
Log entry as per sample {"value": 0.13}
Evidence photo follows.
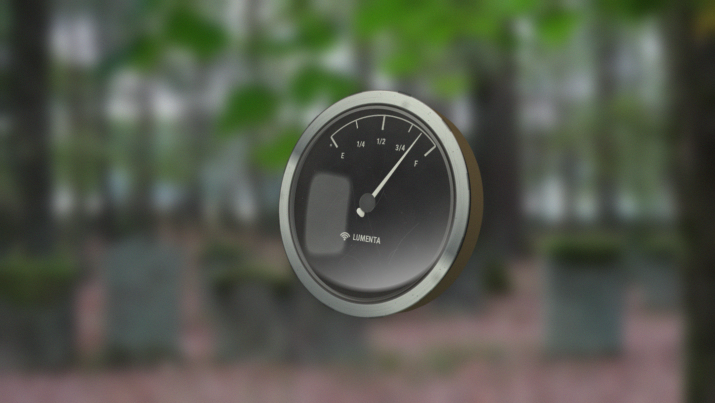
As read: {"value": 0.875}
